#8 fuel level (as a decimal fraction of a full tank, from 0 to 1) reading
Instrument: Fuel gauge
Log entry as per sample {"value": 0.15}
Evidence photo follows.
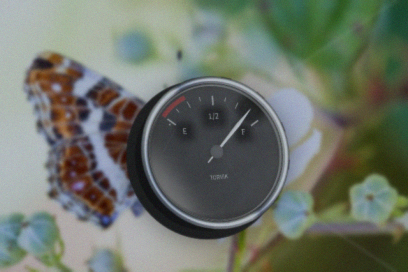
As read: {"value": 0.875}
